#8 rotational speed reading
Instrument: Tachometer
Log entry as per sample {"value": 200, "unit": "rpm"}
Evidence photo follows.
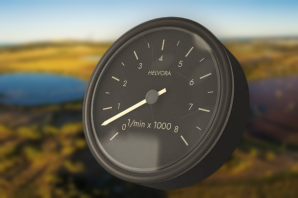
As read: {"value": 500, "unit": "rpm"}
